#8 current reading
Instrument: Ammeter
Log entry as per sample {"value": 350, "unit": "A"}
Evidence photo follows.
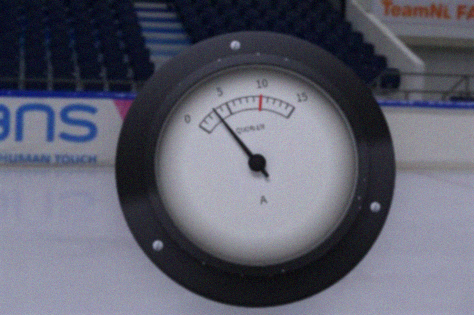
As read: {"value": 3, "unit": "A"}
